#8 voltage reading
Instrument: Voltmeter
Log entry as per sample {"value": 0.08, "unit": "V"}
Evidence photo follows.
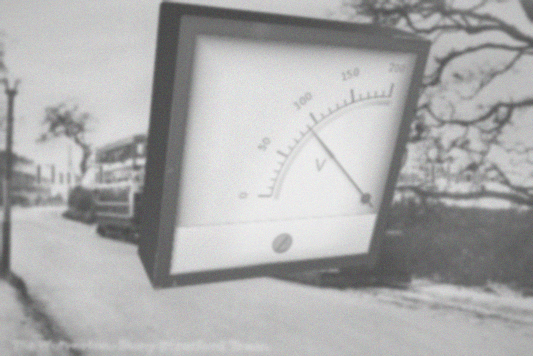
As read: {"value": 90, "unit": "V"}
